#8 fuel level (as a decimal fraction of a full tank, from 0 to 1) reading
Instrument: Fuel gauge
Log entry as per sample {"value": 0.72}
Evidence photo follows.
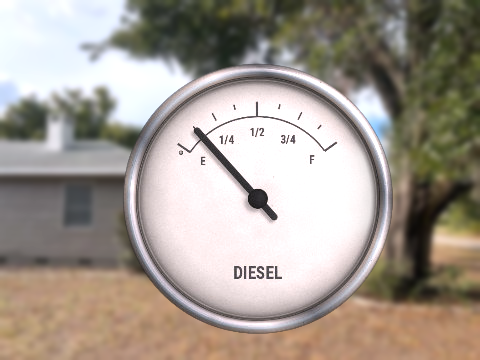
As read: {"value": 0.125}
